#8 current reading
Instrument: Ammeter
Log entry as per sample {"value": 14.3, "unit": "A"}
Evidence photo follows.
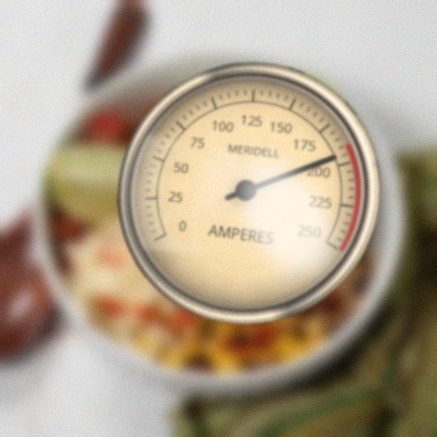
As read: {"value": 195, "unit": "A"}
